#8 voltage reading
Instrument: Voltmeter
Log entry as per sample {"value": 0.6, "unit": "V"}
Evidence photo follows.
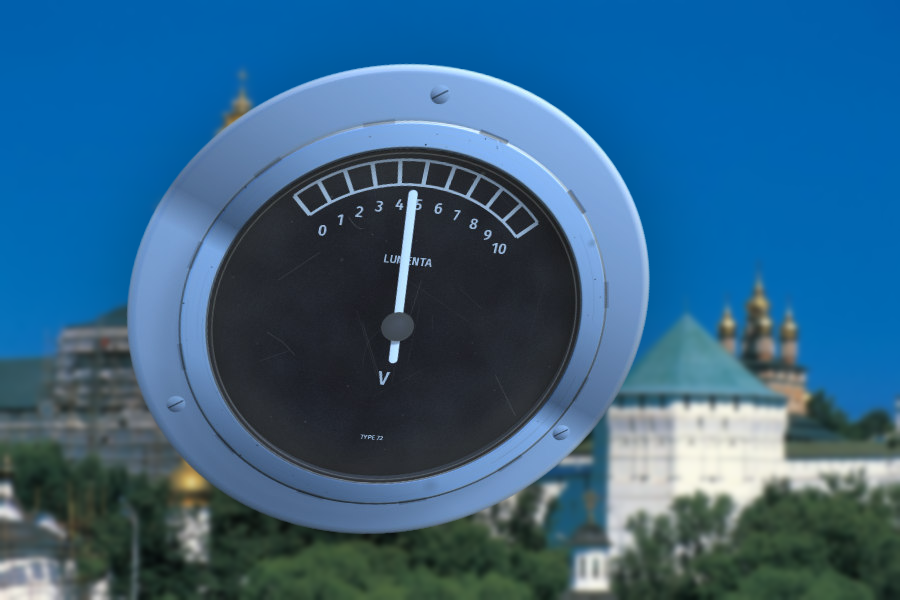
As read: {"value": 4.5, "unit": "V"}
